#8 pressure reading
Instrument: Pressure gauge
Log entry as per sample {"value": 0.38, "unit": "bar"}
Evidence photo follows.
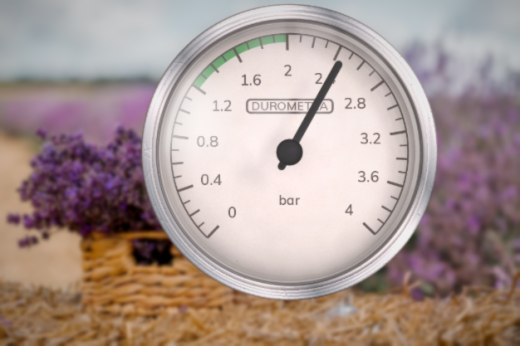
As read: {"value": 2.45, "unit": "bar"}
